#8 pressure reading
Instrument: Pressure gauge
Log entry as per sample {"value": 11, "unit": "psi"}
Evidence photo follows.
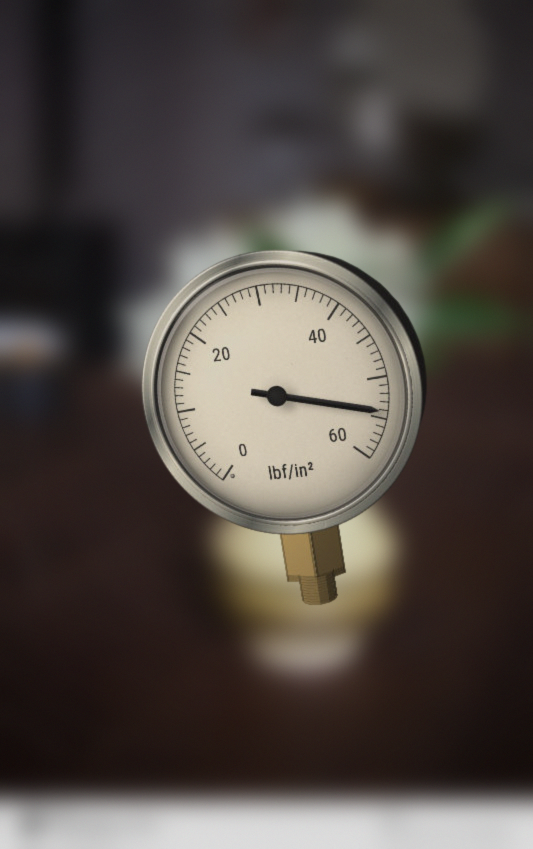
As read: {"value": 54, "unit": "psi"}
